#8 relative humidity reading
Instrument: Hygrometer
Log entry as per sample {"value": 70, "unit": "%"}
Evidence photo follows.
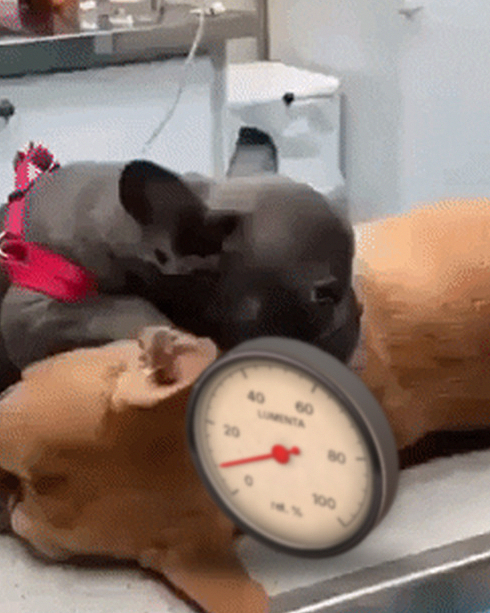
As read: {"value": 8, "unit": "%"}
